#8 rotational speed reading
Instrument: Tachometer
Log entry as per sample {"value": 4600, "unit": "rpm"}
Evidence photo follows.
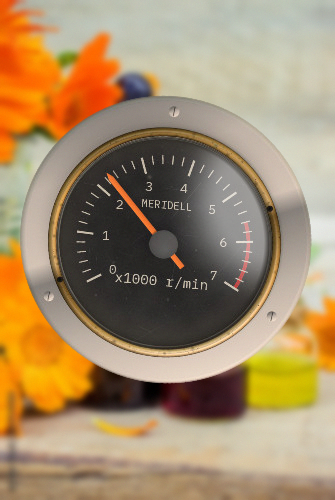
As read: {"value": 2300, "unit": "rpm"}
